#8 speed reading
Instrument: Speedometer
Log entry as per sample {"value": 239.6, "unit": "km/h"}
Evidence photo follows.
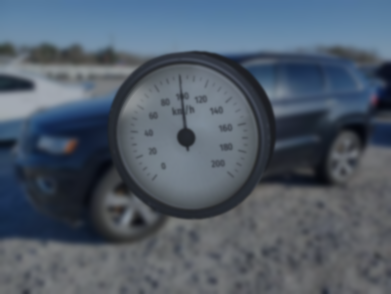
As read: {"value": 100, "unit": "km/h"}
